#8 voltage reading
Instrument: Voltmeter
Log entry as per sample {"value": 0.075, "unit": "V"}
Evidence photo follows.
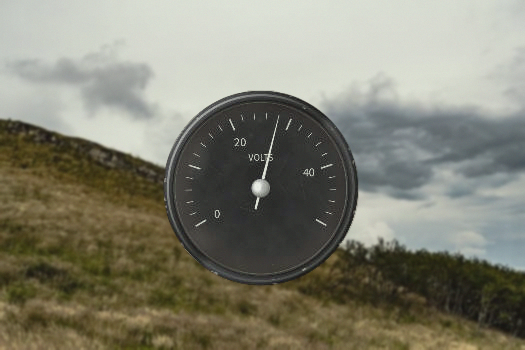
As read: {"value": 28, "unit": "V"}
